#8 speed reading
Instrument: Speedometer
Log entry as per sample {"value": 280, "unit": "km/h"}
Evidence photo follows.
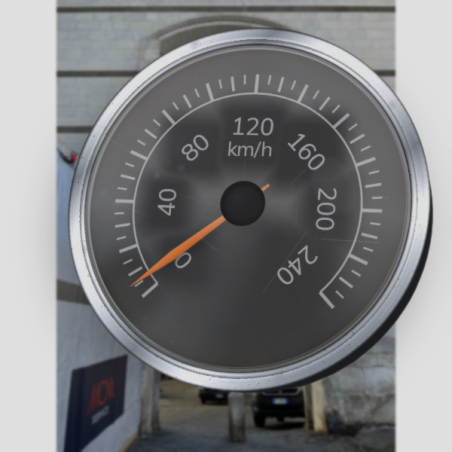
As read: {"value": 5, "unit": "km/h"}
